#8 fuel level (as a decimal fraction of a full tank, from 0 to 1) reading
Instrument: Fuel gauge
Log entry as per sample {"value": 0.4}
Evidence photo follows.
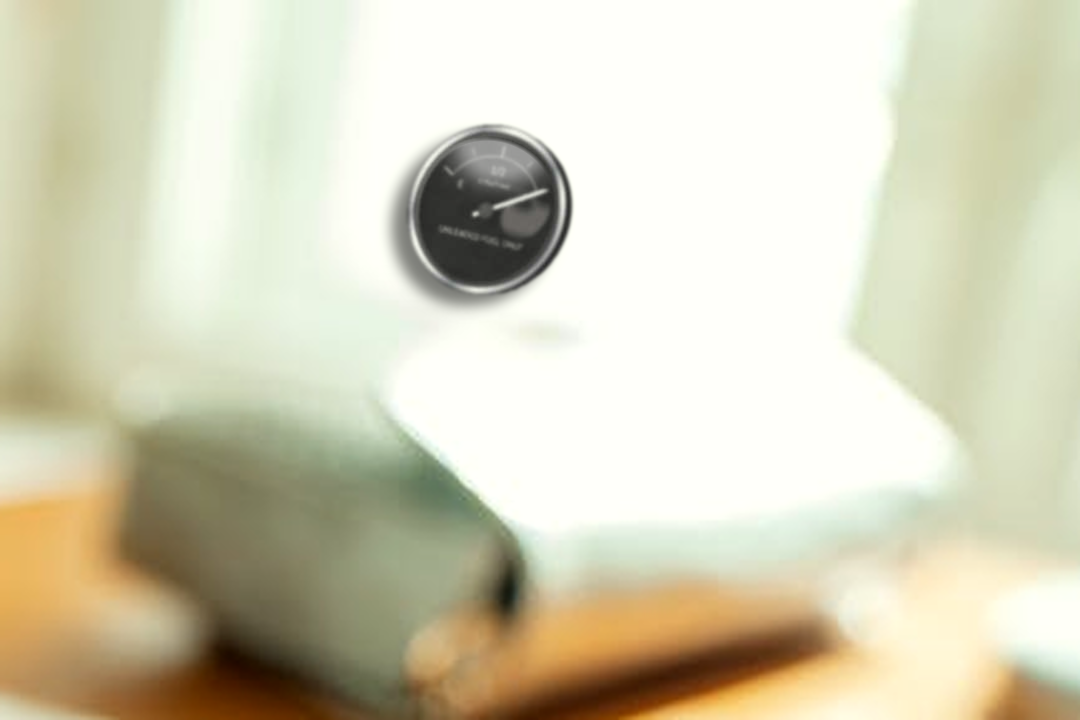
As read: {"value": 1}
